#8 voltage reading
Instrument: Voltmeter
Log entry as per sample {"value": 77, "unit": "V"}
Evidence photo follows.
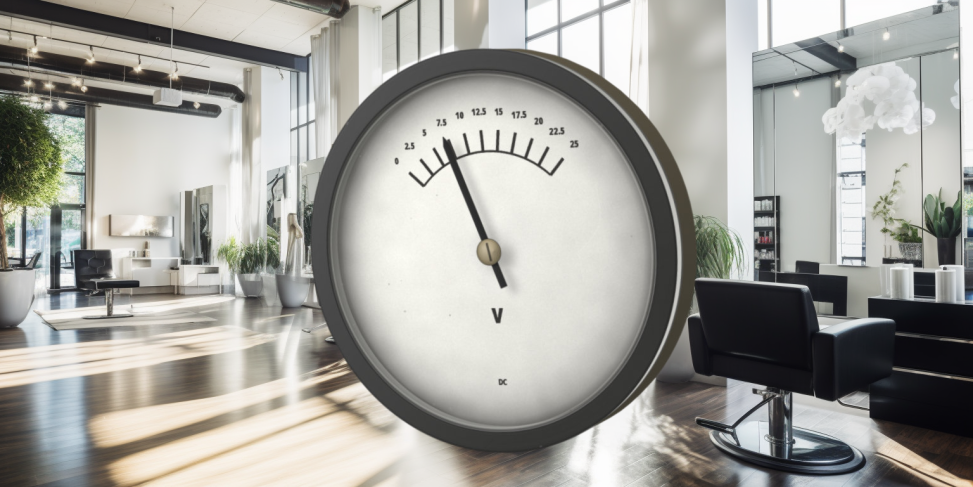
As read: {"value": 7.5, "unit": "V"}
